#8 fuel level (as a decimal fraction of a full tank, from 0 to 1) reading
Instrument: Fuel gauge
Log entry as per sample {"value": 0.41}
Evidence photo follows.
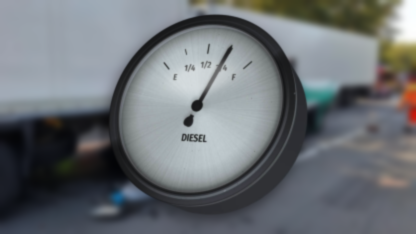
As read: {"value": 0.75}
